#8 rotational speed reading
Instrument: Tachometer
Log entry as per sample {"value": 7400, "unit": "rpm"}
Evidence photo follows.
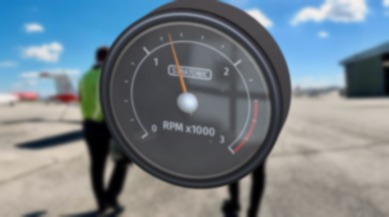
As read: {"value": 1300, "unit": "rpm"}
